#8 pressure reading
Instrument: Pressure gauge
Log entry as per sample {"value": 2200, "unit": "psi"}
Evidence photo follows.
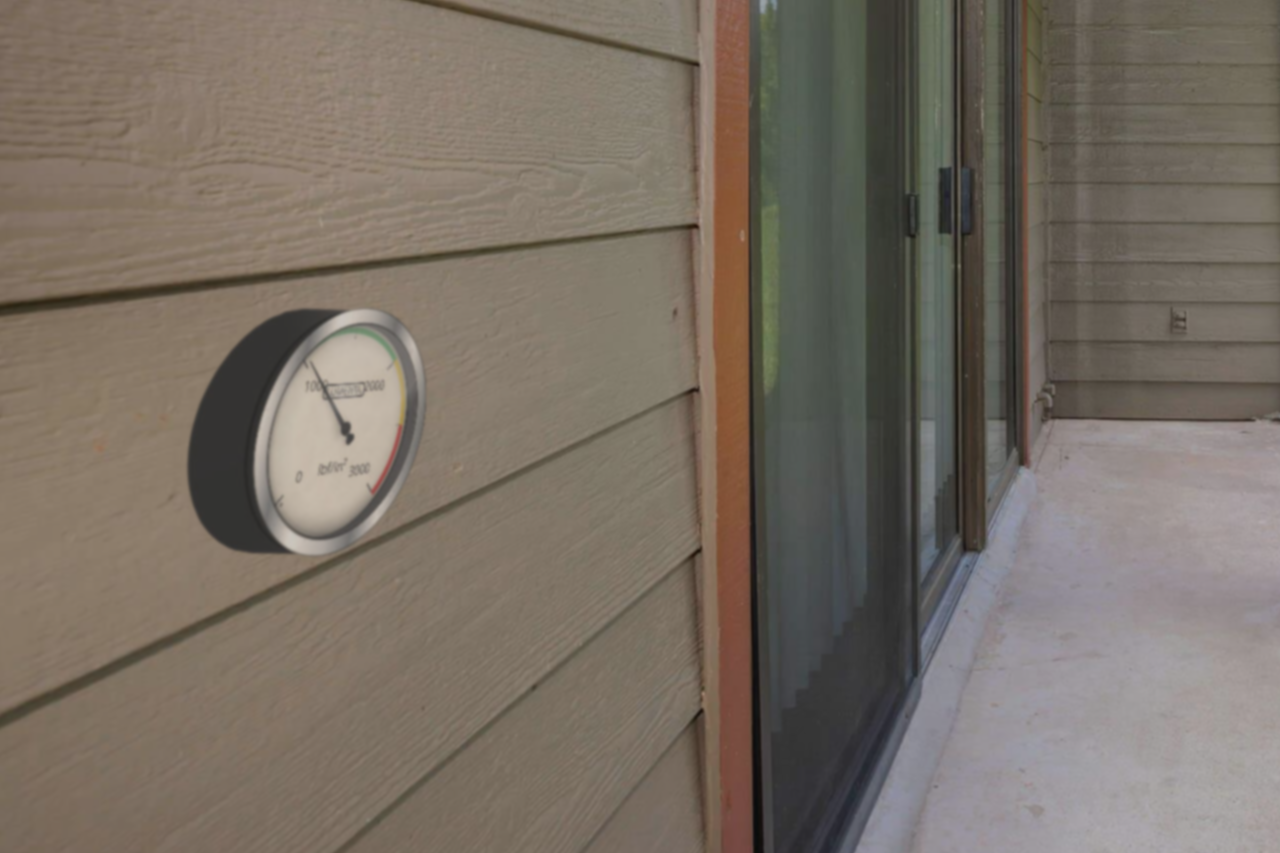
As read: {"value": 1000, "unit": "psi"}
